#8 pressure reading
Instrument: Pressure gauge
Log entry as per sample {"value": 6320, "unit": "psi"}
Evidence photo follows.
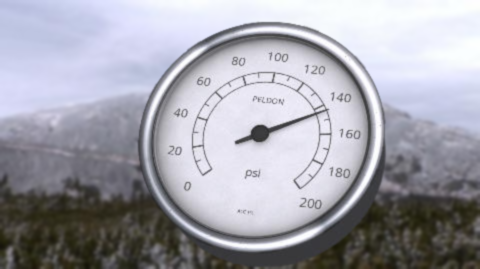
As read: {"value": 145, "unit": "psi"}
